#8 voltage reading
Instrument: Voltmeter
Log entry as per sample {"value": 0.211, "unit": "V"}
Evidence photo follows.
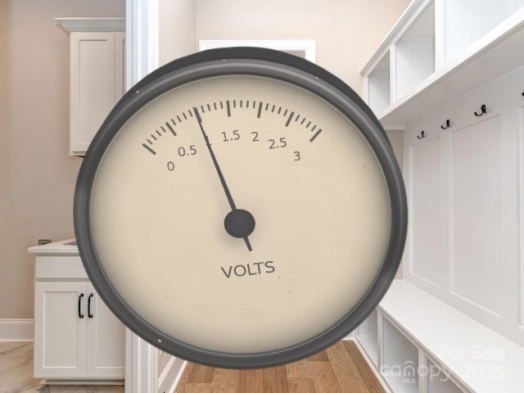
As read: {"value": 1, "unit": "V"}
